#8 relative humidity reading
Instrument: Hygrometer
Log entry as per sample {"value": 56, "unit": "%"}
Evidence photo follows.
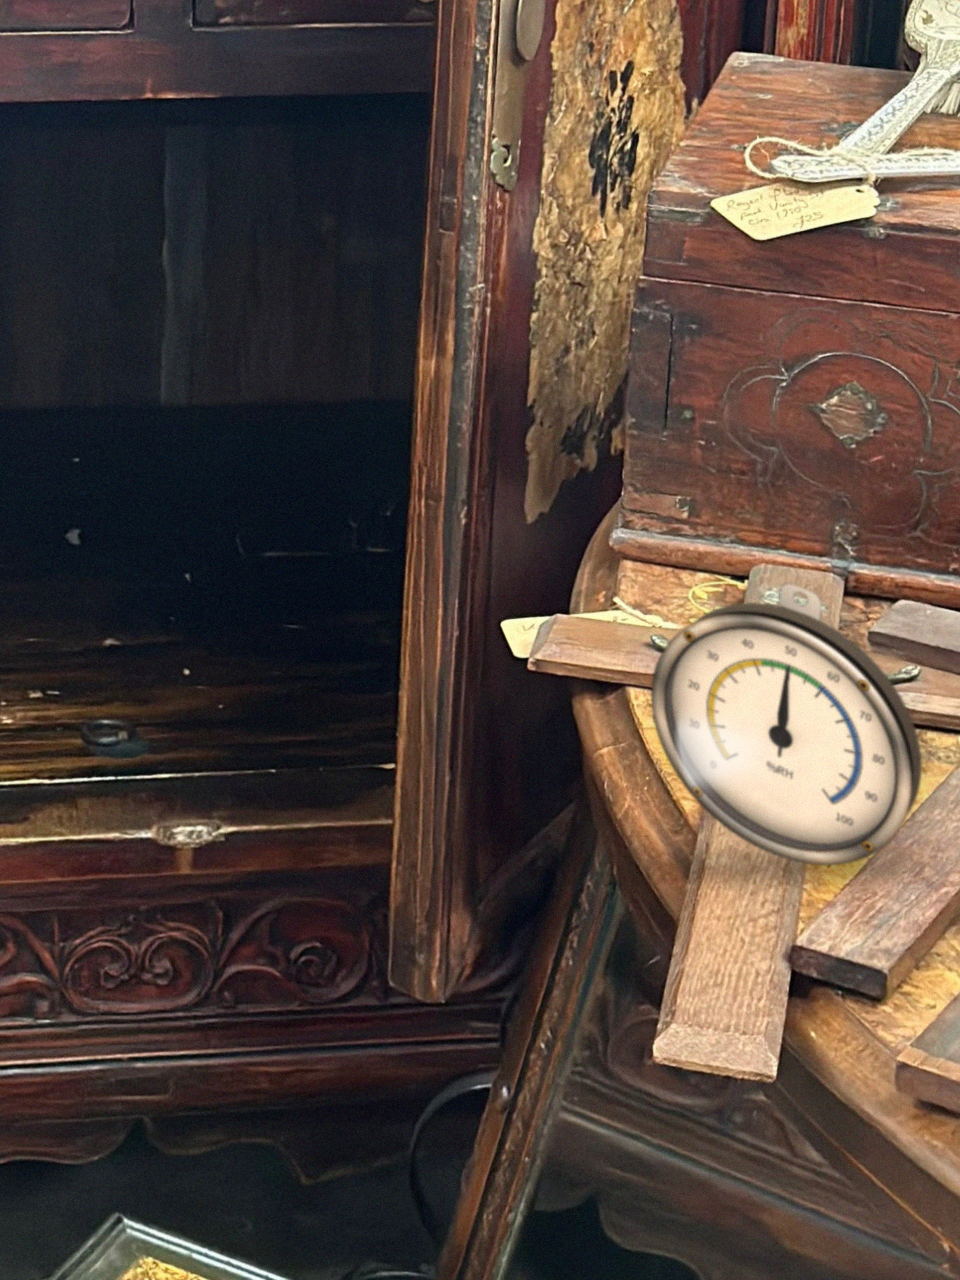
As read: {"value": 50, "unit": "%"}
